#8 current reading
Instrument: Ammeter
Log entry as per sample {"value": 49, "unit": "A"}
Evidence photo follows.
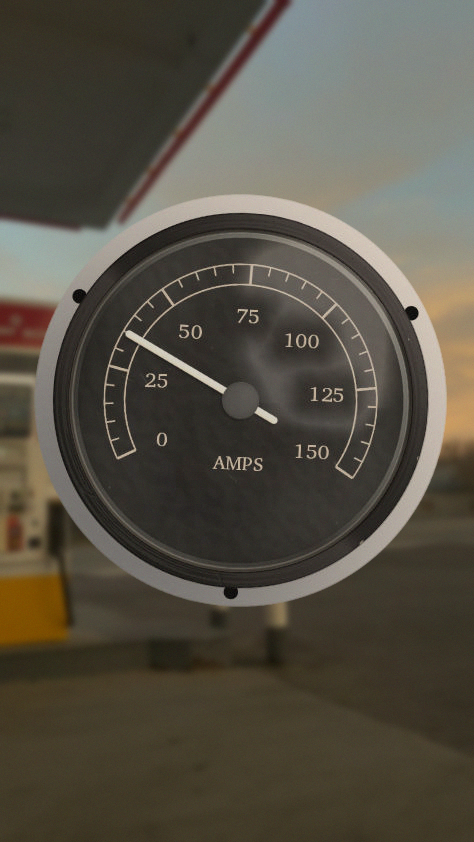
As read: {"value": 35, "unit": "A"}
